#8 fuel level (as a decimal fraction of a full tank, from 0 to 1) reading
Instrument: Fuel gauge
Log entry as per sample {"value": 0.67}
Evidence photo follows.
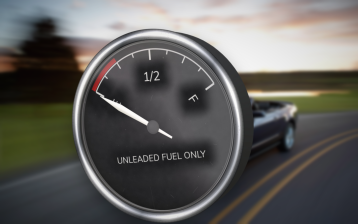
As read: {"value": 0}
